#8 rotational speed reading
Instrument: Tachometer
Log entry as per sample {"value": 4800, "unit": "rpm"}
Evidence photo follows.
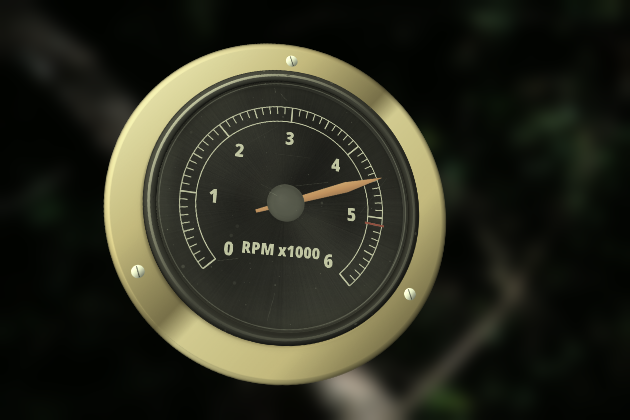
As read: {"value": 4500, "unit": "rpm"}
